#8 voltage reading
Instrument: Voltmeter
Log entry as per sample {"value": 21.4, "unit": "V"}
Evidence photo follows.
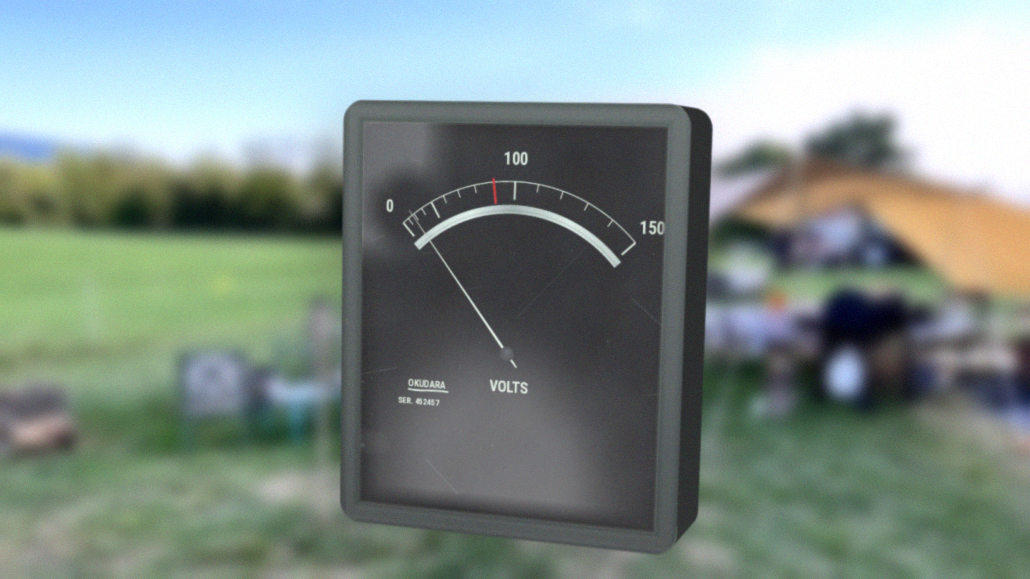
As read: {"value": 30, "unit": "V"}
